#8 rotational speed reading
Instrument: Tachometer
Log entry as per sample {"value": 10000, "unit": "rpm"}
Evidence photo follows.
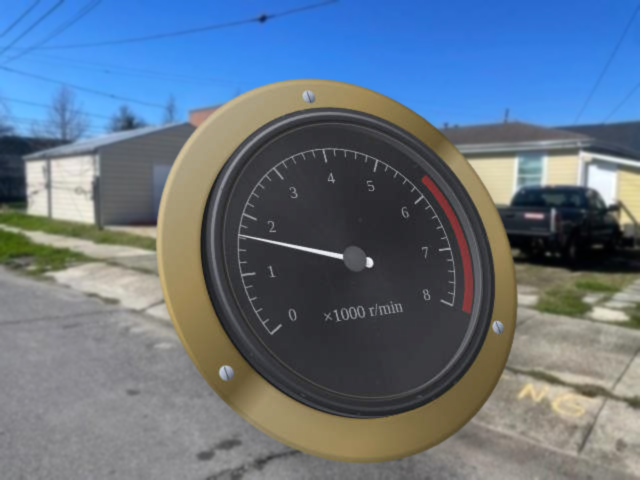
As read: {"value": 1600, "unit": "rpm"}
